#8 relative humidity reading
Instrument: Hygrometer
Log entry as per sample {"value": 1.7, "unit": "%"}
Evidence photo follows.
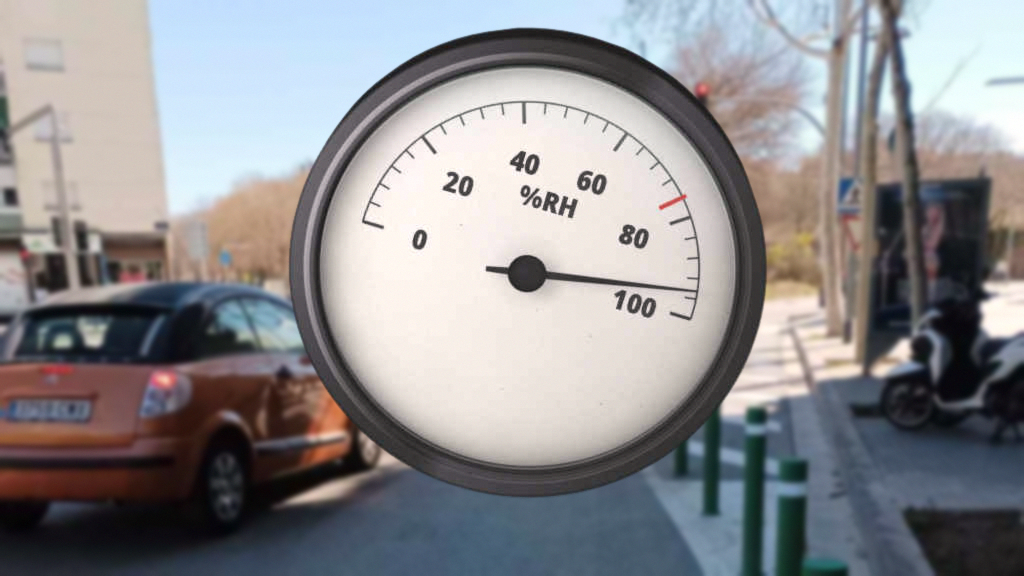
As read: {"value": 94, "unit": "%"}
